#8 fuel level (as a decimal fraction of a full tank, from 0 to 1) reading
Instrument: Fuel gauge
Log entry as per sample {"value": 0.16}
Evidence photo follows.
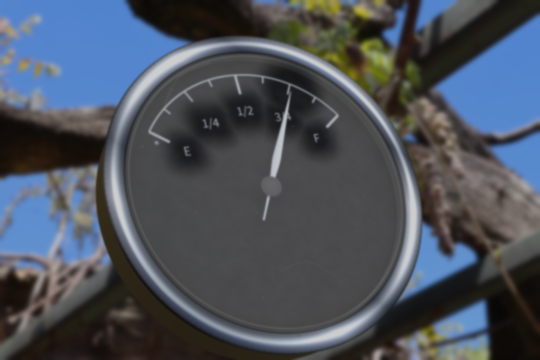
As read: {"value": 0.75}
